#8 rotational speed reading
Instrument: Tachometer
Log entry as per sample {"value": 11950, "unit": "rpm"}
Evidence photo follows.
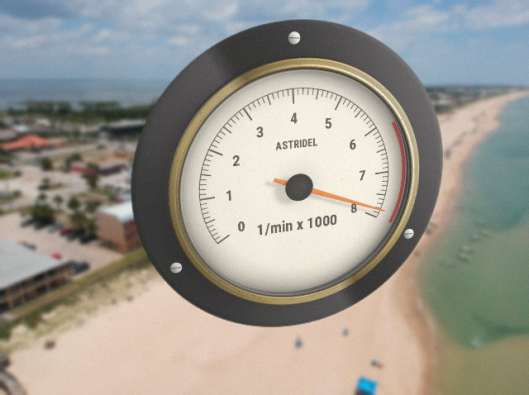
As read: {"value": 7800, "unit": "rpm"}
